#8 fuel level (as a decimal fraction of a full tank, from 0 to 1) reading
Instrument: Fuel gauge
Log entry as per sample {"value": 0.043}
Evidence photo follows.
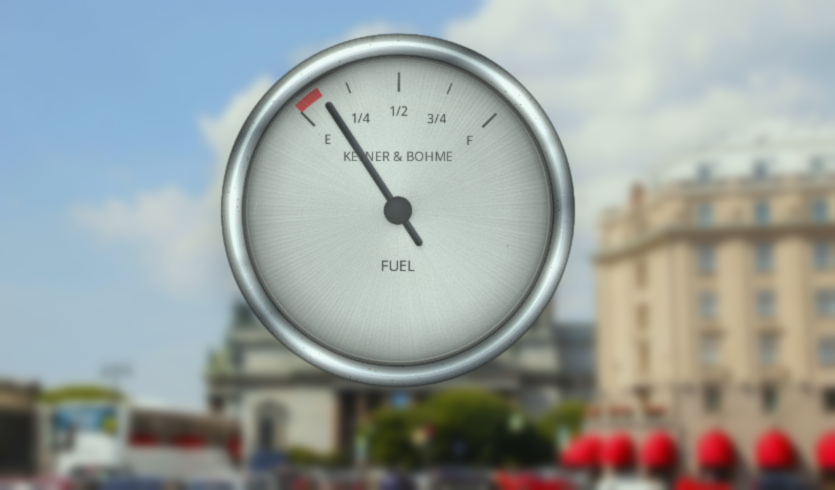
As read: {"value": 0.125}
